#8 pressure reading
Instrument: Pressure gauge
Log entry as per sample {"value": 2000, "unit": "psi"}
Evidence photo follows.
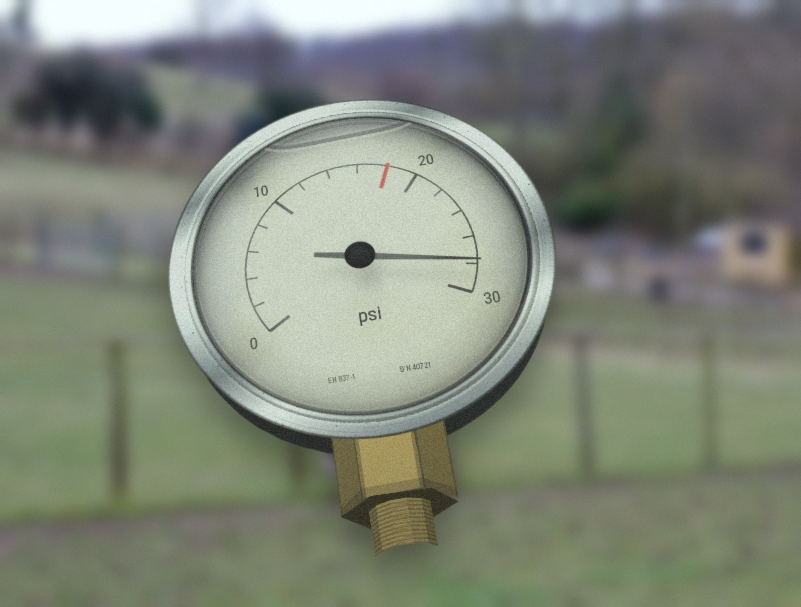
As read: {"value": 28, "unit": "psi"}
